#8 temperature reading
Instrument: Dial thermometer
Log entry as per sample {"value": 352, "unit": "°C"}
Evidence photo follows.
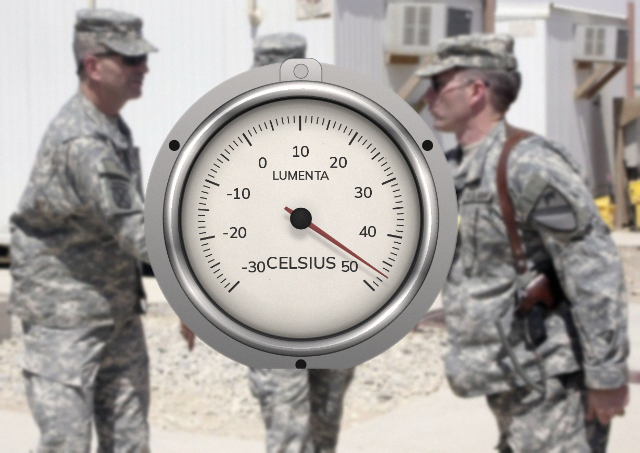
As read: {"value": 47, "unit": "°C"}
